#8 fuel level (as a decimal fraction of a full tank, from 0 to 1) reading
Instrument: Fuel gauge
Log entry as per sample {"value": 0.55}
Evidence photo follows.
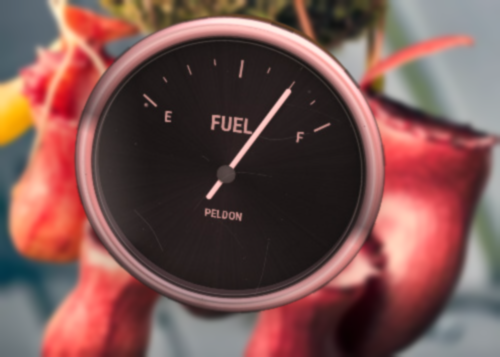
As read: {"value": 0.75}
